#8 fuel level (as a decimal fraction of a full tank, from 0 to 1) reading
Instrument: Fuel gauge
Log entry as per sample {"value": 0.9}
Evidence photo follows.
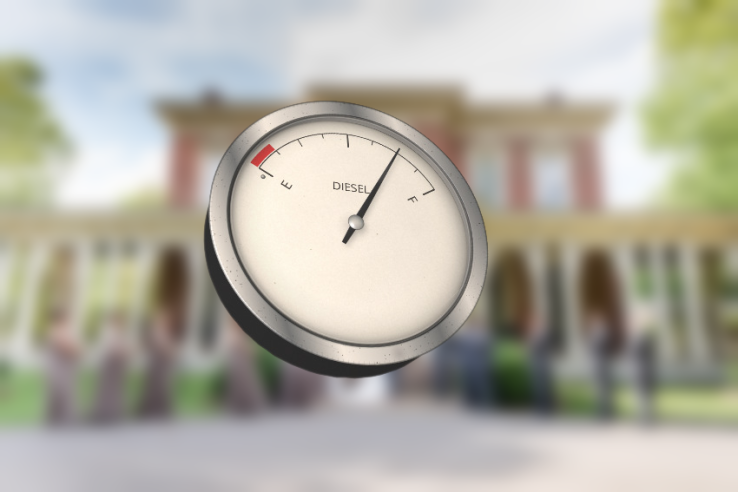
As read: {"value": 0.75}
